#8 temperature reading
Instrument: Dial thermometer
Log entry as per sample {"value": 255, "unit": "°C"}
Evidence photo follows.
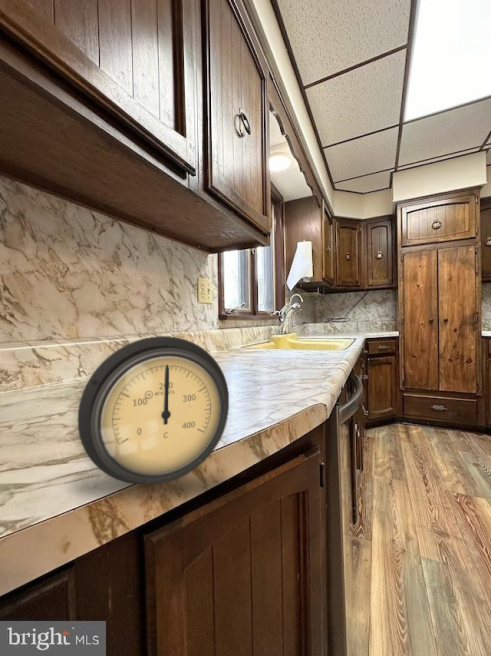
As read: {"value": 200, "unit": "°C"}
